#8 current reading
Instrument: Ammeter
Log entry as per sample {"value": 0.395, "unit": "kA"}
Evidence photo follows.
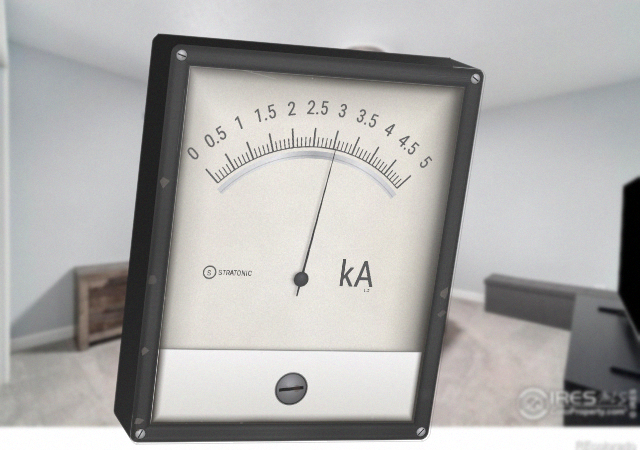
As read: {"value": 3, "unit": "kA"}
